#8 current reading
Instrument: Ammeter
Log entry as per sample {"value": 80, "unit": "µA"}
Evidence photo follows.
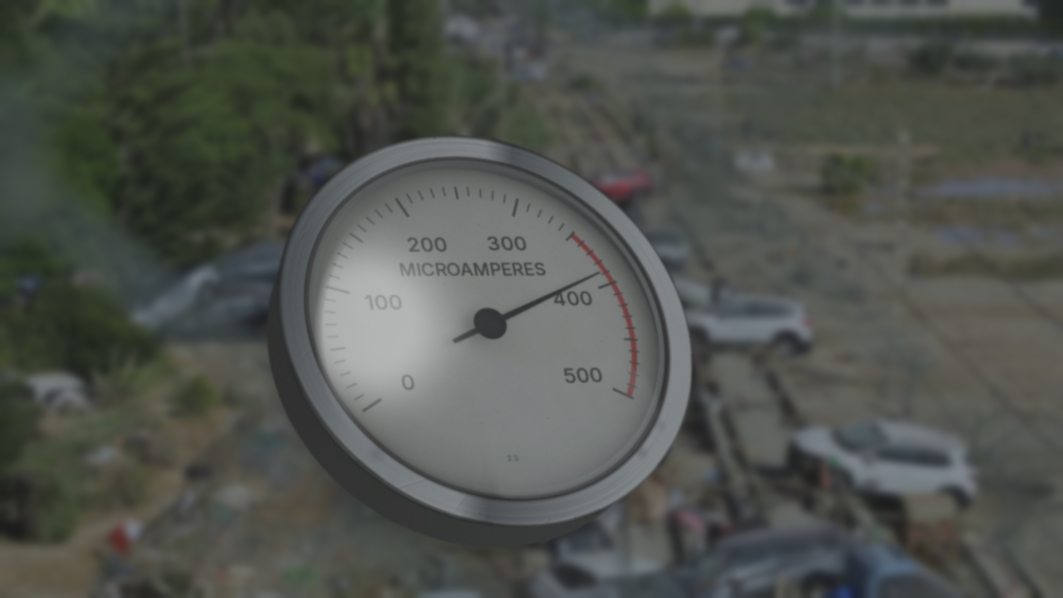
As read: {"value": 390, "unit": "µA"}
